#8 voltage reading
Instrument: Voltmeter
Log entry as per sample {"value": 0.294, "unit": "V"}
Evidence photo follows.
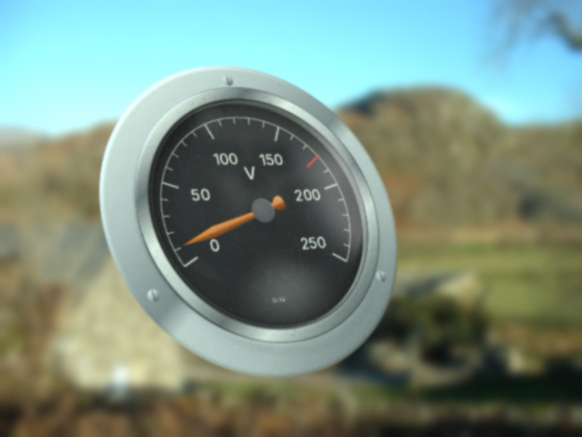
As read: {"value": 10, "unit": "V"}
